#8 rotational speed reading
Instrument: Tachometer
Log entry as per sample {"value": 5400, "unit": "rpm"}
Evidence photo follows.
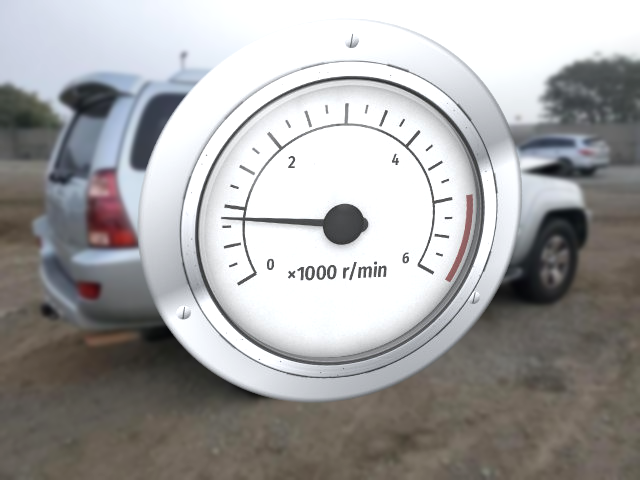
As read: {"value": 875, "unit": "rpm"}
